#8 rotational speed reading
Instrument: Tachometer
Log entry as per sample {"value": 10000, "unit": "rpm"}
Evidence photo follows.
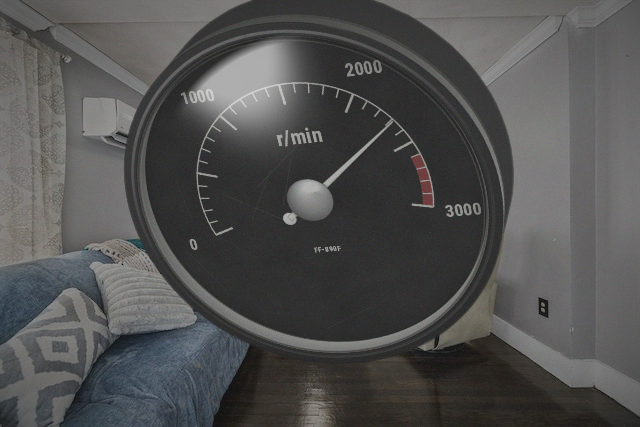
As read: {"value": 2300, "unit": "rpm"}
